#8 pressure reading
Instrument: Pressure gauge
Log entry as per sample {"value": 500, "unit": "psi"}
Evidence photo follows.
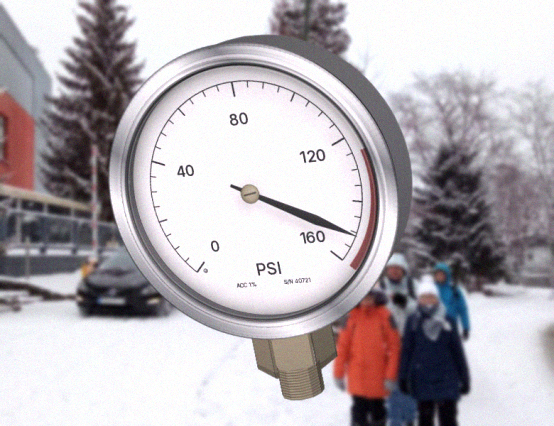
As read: {"value": 150, "unit": "psi"}
